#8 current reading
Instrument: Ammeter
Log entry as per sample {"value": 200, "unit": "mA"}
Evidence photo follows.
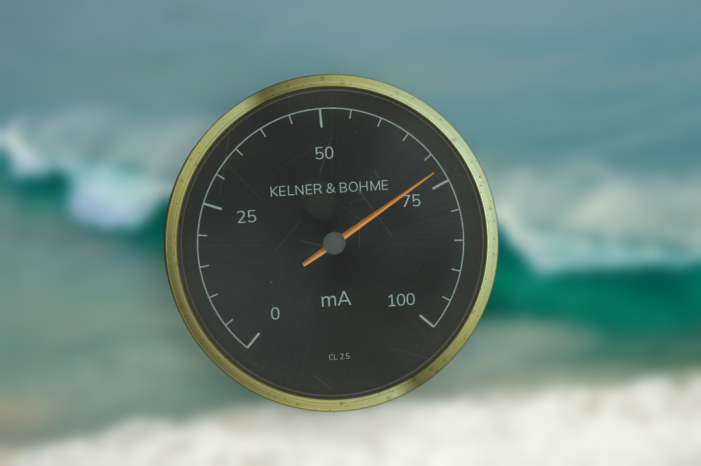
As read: {"value": 72.5, "unit": "mA"}
